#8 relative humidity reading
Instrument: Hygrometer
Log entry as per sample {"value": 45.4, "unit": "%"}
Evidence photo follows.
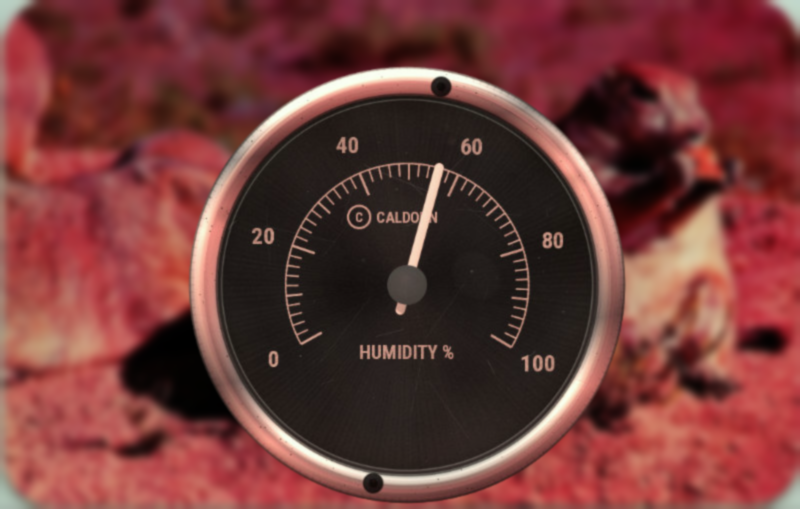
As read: {"value": 56, "unit": "%"}
